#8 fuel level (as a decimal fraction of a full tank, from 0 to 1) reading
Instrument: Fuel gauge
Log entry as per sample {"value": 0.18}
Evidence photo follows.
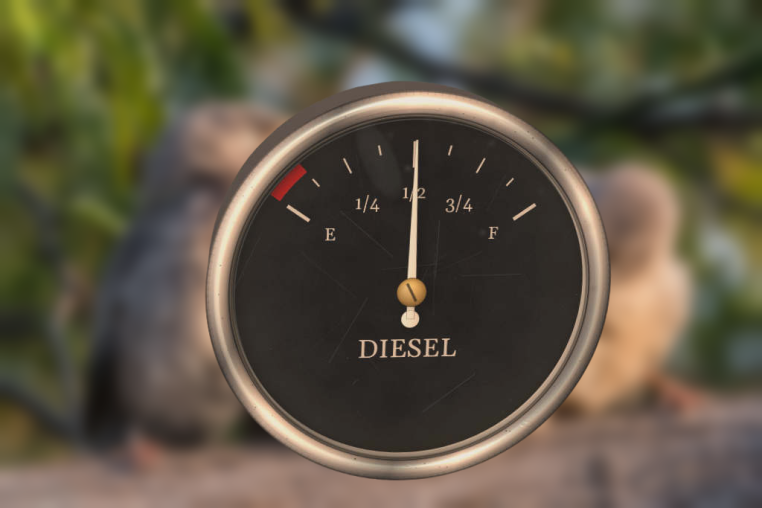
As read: {"value": 0.5}
